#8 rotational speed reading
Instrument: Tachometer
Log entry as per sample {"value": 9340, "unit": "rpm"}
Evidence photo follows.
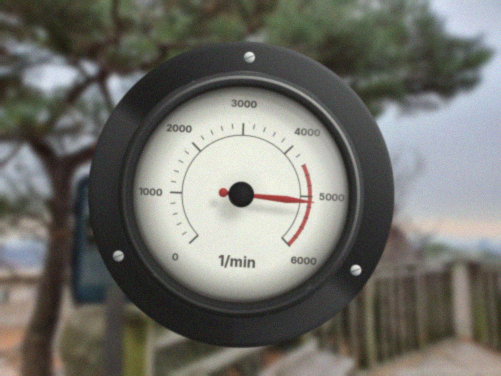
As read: {"value": 5100, "unit": "rpm"}
